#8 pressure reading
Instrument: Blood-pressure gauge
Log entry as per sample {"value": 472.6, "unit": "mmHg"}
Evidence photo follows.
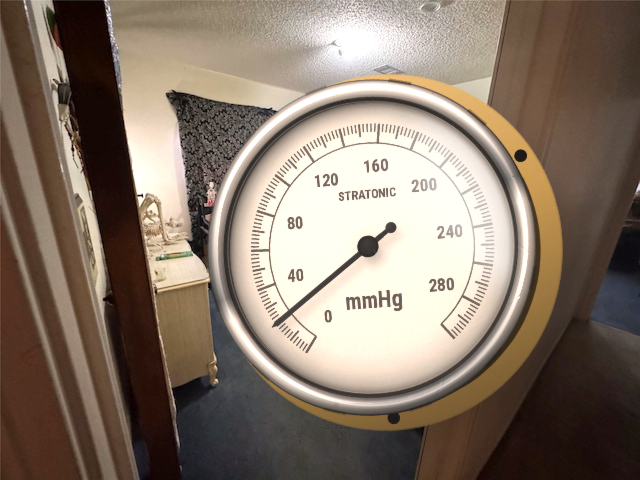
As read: {"value": 20, "unit": "mmHg"}
